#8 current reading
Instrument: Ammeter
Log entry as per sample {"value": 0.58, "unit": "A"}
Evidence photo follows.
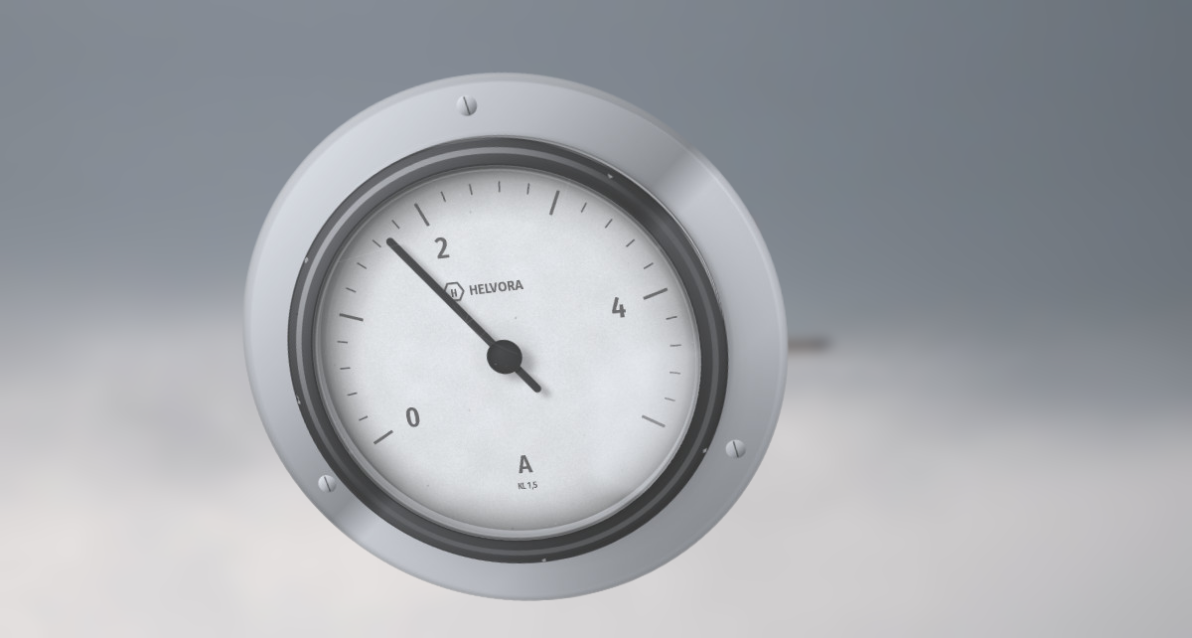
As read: {"value": 1.7, "unit": "A"}
